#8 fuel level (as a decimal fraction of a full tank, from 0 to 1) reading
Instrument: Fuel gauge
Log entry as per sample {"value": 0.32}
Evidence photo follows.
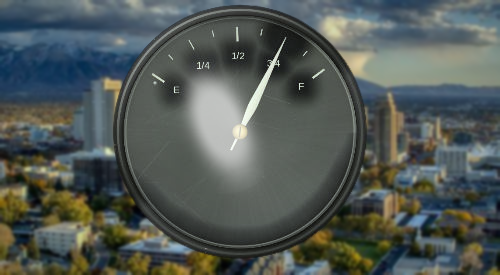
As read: {"value": 0.75}
